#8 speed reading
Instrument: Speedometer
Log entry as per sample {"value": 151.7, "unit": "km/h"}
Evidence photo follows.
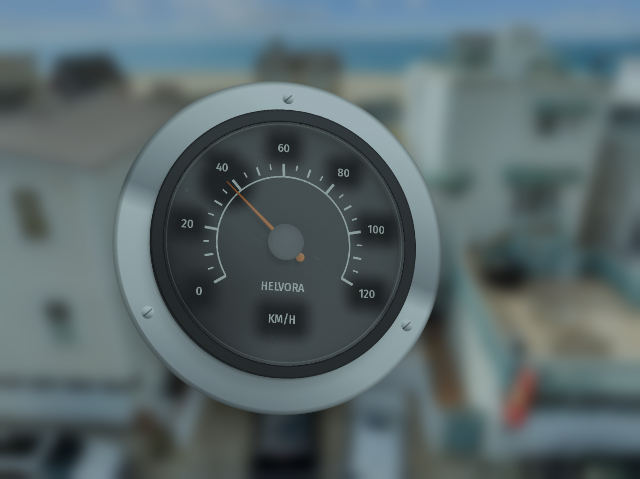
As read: {"value": 37.5, "unit": "km/h"}
